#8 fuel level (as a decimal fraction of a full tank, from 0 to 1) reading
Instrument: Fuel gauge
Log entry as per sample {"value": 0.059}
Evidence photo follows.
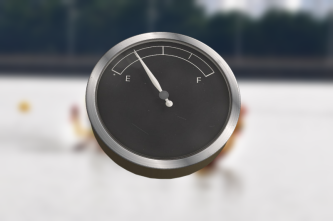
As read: {"value": 0.25}
